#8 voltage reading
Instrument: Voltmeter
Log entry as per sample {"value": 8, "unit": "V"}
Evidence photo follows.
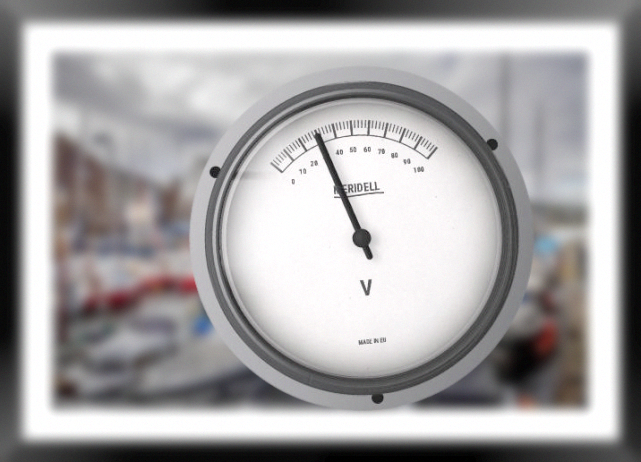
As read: {"value": 30, "unit": "V"}
